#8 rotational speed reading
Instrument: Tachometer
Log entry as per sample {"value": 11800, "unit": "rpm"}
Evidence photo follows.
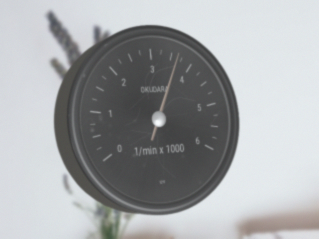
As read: {"value": 3625, "unit": "rpm"}
